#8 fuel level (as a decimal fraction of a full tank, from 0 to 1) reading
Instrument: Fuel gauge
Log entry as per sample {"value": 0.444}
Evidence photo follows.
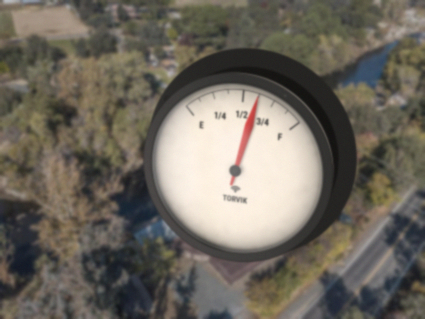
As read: {"value": 0.625}
